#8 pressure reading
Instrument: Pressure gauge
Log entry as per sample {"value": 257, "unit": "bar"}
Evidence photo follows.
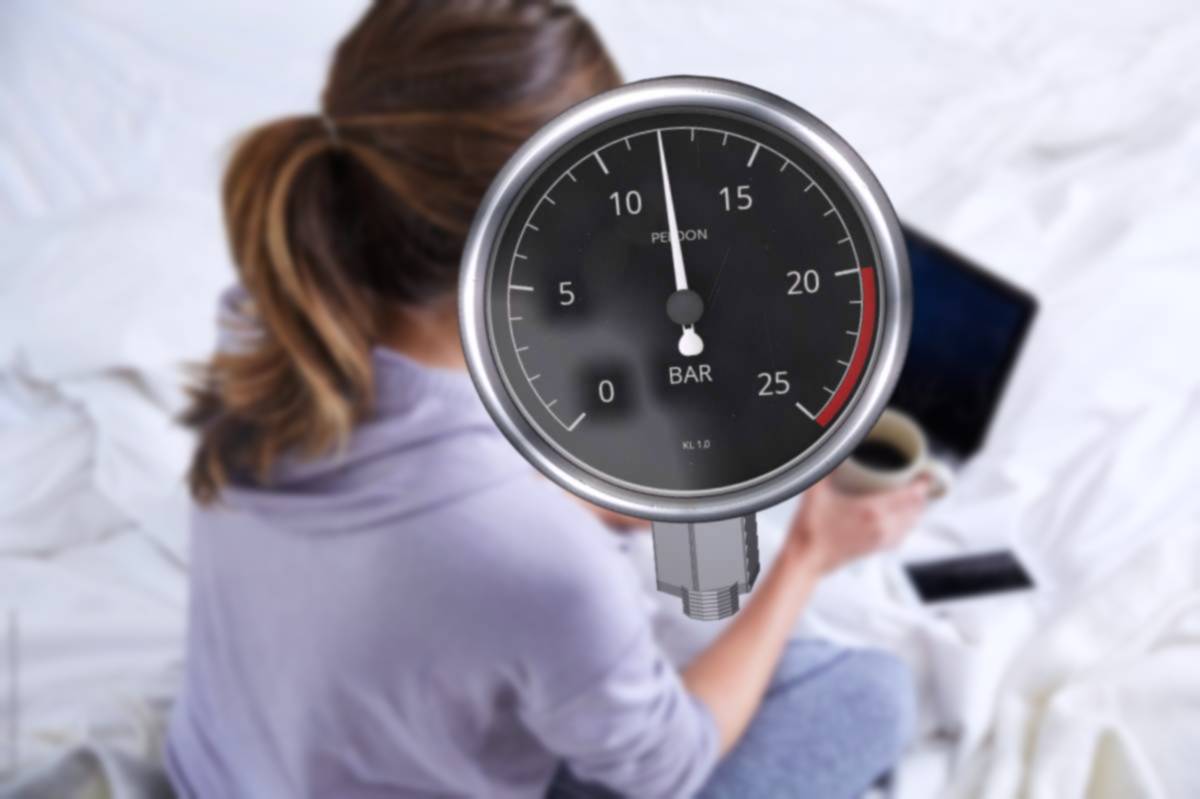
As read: {"value": 12, "unit": "bar"}
